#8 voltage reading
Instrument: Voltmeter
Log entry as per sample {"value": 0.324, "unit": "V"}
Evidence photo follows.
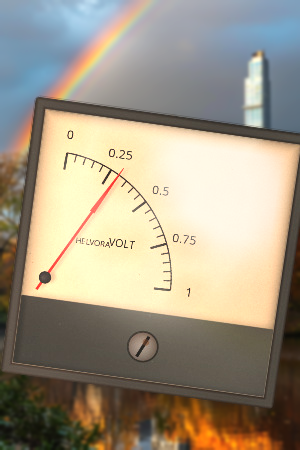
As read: {"value": 0.3, "unit": "V"}
